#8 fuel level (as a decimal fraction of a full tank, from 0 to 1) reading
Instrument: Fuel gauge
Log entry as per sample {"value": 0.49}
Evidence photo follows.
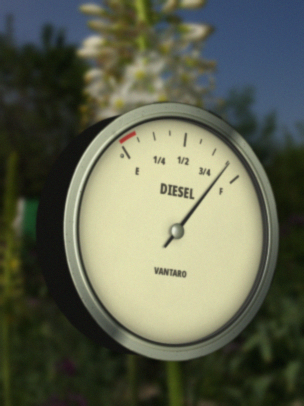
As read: {"value": 0.875}
